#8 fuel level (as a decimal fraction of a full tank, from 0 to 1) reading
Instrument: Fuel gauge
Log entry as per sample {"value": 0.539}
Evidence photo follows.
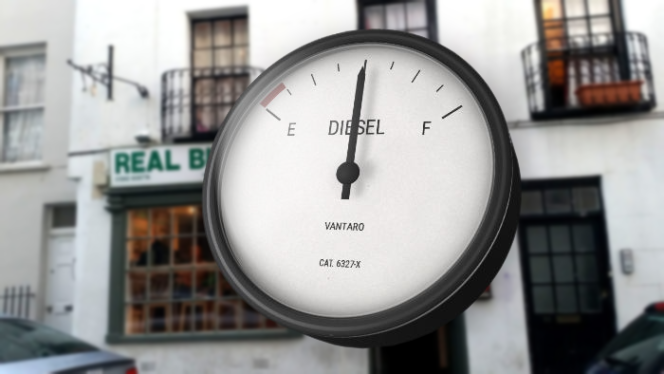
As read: {"value": 0.5}
